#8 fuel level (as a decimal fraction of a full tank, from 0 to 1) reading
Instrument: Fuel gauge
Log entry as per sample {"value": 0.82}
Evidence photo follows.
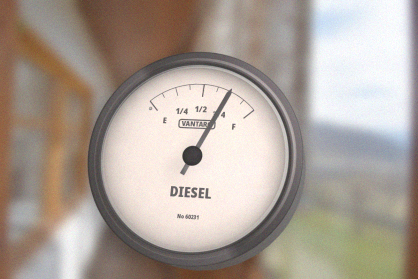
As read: {"value": 0.75}
